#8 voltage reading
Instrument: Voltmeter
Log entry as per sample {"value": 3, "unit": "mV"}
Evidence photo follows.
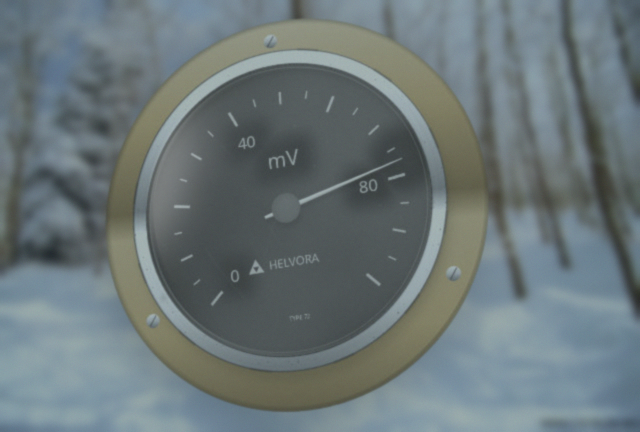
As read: {"value": 77.5, "unit": "mV"}
